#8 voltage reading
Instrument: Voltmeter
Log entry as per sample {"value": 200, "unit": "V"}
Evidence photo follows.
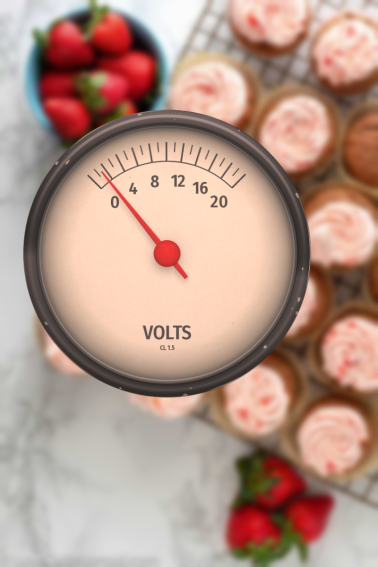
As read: {"value": 1.5, "unit": "V"}
